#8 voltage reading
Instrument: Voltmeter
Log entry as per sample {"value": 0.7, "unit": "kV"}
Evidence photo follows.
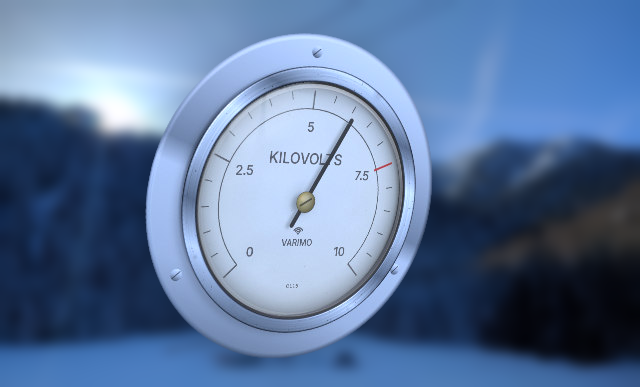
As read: {"value": 6, "unit": "kV"}
